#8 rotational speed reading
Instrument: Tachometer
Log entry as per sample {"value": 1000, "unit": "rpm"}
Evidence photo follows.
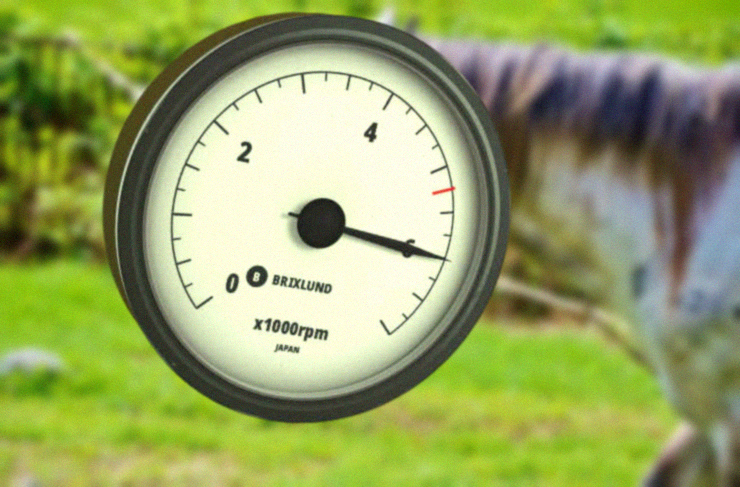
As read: {"value": 6000, "unit": "rpm"}
